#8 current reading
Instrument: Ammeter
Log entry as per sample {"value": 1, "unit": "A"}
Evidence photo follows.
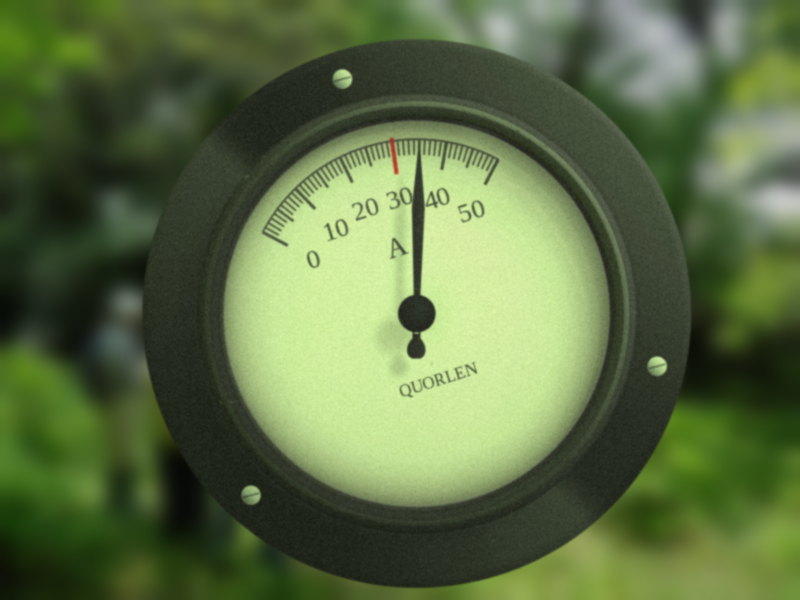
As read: {"value": 35, "unit": "A"}
